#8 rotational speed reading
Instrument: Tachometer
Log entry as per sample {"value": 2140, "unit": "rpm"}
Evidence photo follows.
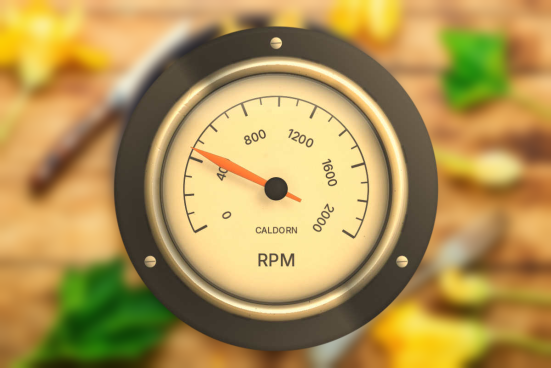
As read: {"value": 450, "unit": "rpm"}
